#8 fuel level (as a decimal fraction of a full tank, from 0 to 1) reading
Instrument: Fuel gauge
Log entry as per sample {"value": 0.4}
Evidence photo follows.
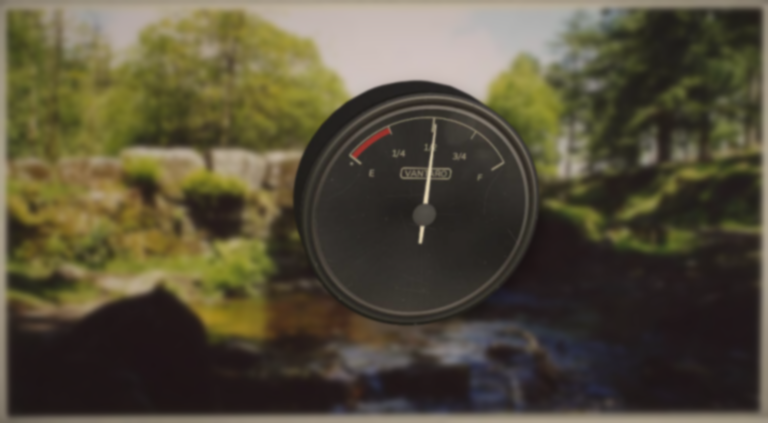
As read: {"value": 0.5}
